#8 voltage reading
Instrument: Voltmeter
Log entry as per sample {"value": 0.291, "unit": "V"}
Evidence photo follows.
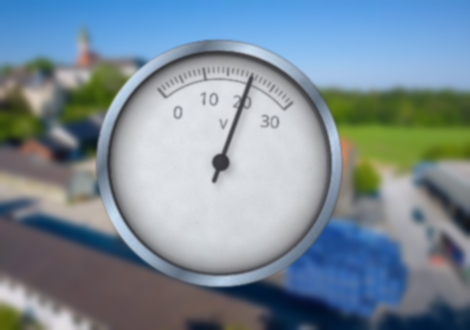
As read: {"value": 20, "unit": "V"}
